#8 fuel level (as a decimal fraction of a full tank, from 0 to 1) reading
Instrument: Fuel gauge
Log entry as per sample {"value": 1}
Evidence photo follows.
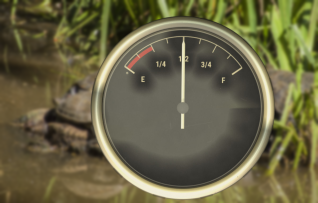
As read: {"value": 0.5}
